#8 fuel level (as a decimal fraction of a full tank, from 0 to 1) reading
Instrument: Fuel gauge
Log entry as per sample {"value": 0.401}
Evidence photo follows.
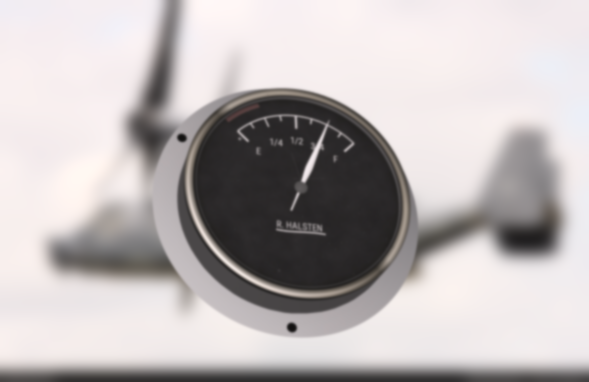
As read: {"value": 0.75}
